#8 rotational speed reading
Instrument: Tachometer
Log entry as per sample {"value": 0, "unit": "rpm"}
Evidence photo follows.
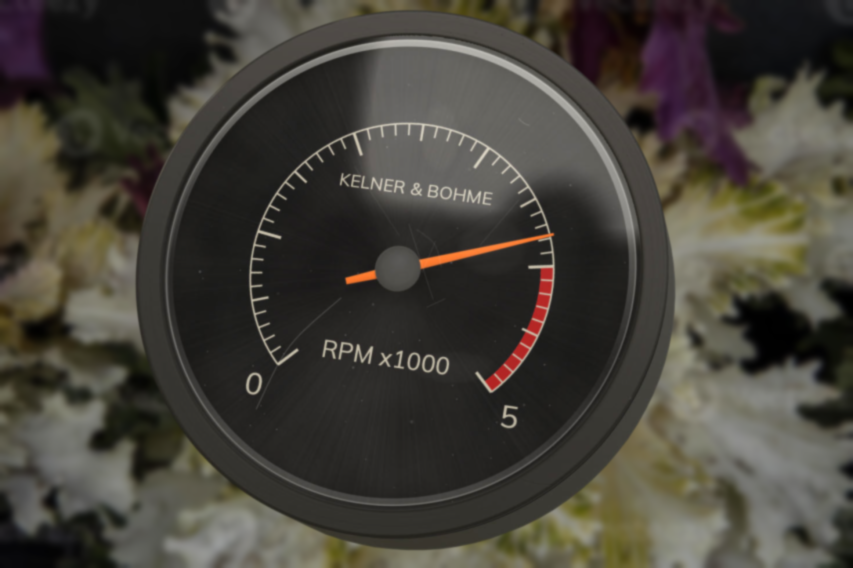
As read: {"value": 3800, "unit": "rpm"}
